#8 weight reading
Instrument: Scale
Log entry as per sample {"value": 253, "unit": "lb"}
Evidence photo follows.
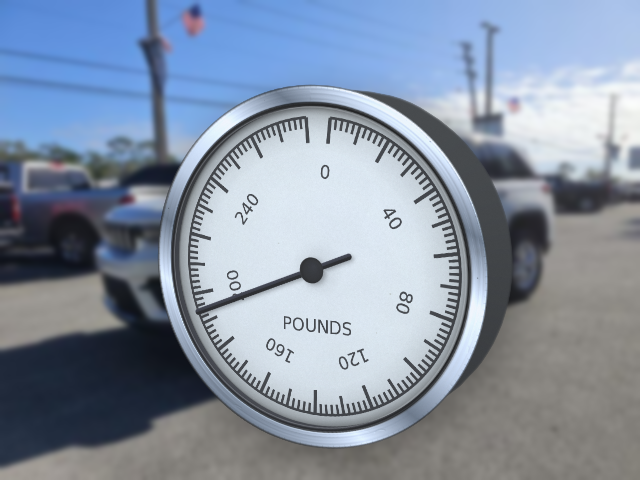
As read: {"value": 194, "unit": "lb"}
